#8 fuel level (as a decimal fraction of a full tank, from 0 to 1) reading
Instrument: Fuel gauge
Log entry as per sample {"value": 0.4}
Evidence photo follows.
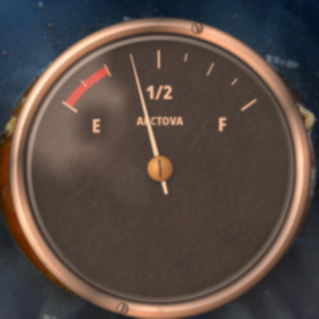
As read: {"value": 0.375}
